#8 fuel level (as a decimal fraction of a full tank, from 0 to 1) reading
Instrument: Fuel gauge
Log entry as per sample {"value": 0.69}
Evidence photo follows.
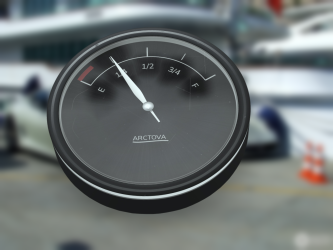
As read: {"value": 0.25}
